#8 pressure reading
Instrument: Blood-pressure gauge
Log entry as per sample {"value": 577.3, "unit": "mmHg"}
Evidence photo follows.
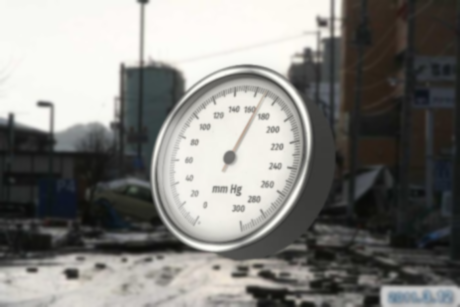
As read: {"value": 170, "unit": "mmHg"}
